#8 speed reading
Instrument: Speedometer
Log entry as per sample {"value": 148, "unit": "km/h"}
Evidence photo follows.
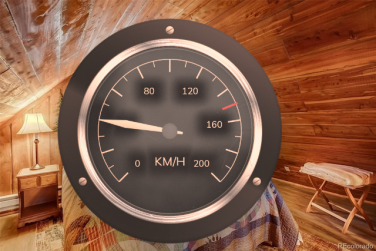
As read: {"value": 40, "unit": "km/h"}
